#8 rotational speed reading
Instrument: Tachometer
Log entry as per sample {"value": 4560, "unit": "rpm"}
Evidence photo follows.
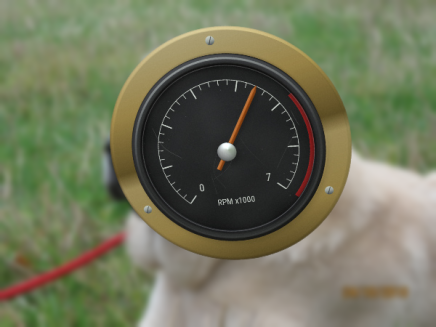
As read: {"value": 4400, "unit": "rpm"}
